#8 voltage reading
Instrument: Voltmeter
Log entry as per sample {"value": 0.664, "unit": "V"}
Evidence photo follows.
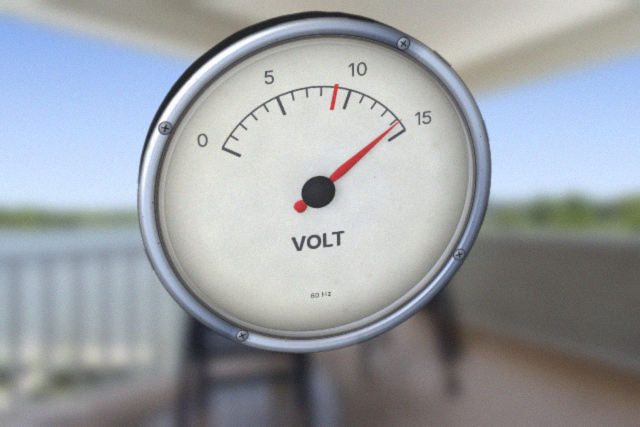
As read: {"value": 14, "unit": "V"}
